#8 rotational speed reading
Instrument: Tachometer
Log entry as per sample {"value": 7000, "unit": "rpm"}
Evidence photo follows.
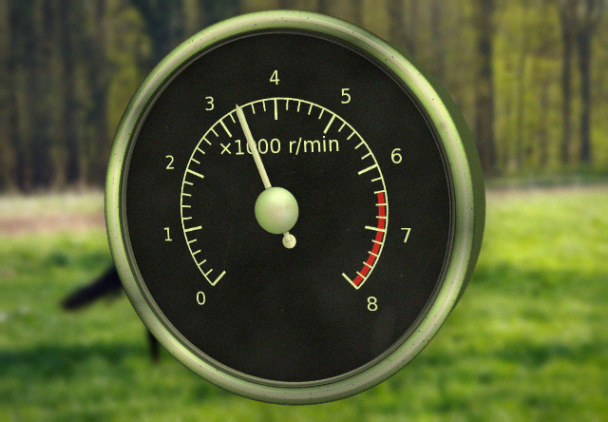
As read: {"value": 3400, "unit": "rpm"}
